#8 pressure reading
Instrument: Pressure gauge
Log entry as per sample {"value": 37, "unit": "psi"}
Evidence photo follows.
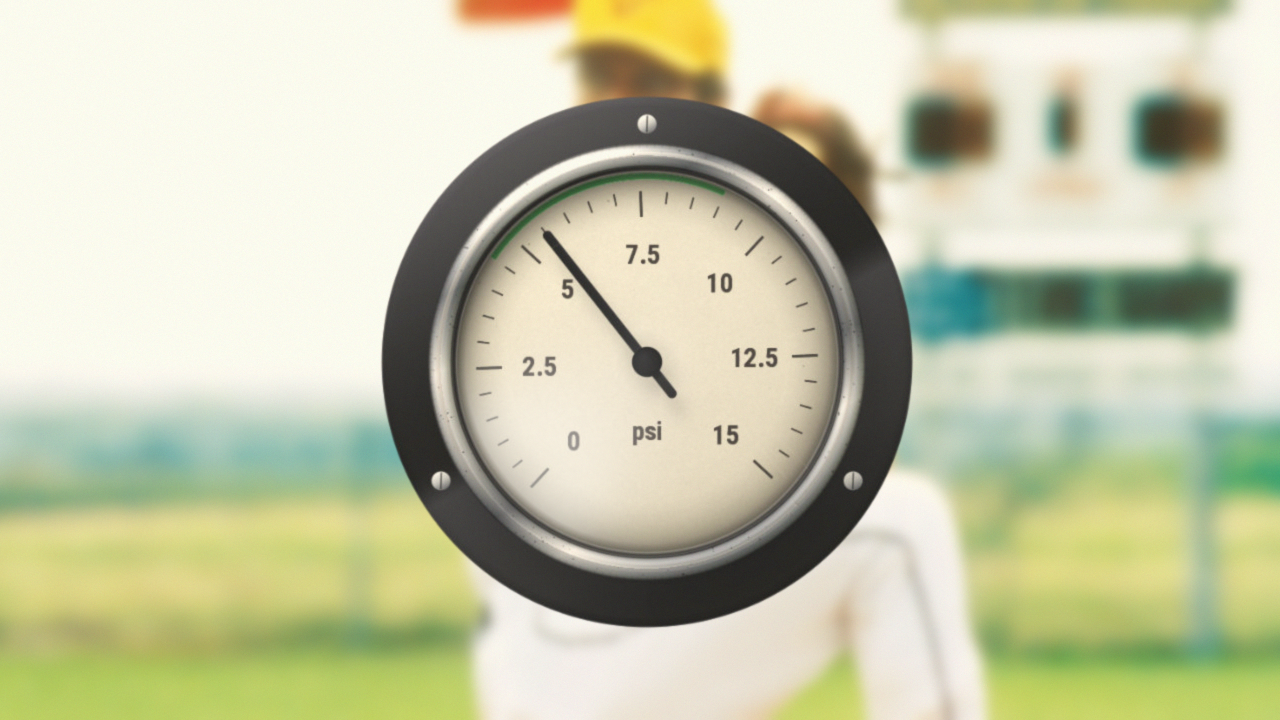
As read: {"value": 5.5, "unit": "psi"}
